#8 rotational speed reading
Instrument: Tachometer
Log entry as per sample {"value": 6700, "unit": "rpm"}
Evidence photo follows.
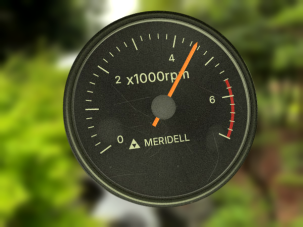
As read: {"value": 4500, "unit": "rpm"}
